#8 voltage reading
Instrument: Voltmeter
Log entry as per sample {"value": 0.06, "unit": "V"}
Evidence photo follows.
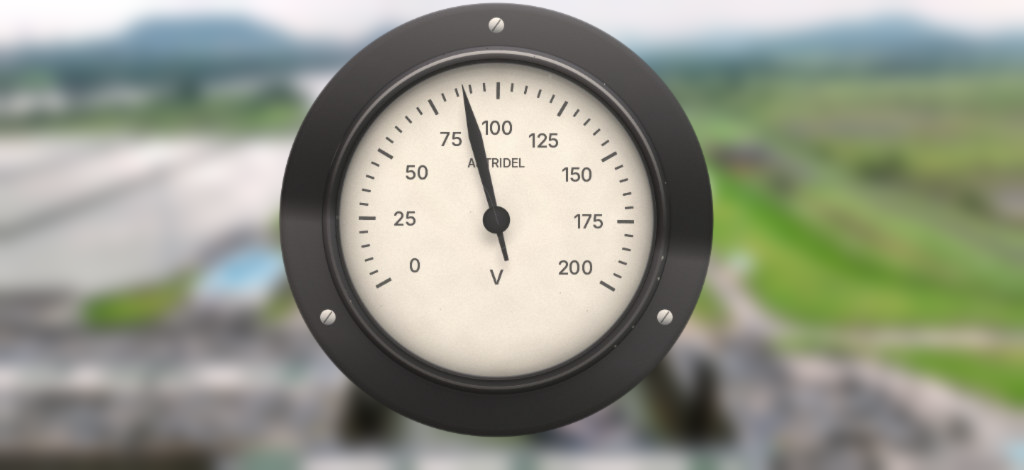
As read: {"value": 87.5, "unit": "V"}
